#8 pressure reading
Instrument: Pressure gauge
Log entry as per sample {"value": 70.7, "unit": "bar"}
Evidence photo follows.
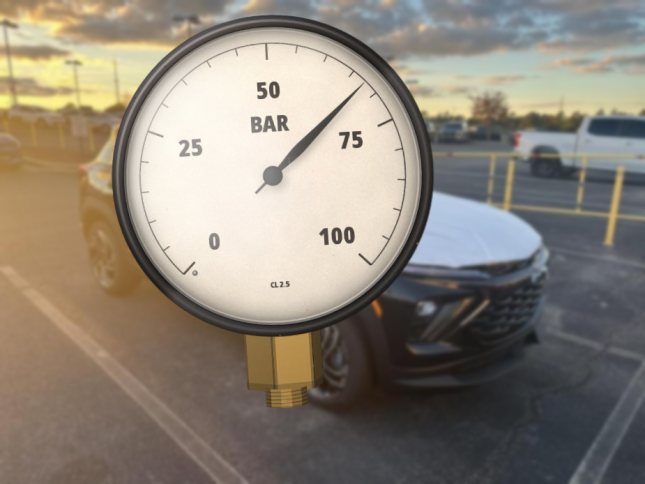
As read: {"value": 67.5, "unit": "bar"}
